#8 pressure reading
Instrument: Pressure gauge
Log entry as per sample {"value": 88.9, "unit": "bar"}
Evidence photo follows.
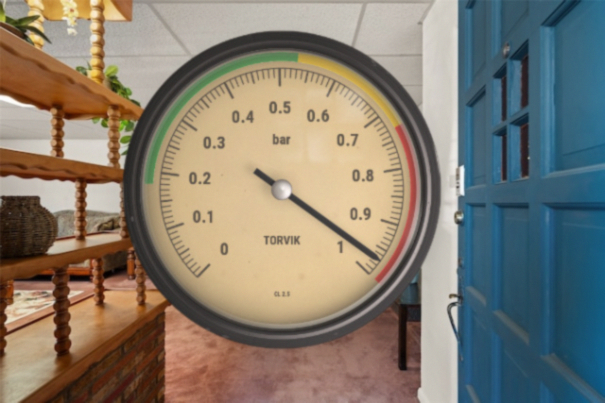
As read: {"value": 0.97, "unit": "bar"}
